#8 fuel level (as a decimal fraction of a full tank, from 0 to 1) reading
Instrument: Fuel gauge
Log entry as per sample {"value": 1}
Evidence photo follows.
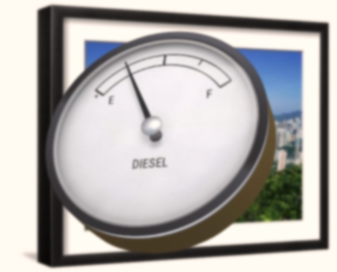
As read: {"value": 0.25}
